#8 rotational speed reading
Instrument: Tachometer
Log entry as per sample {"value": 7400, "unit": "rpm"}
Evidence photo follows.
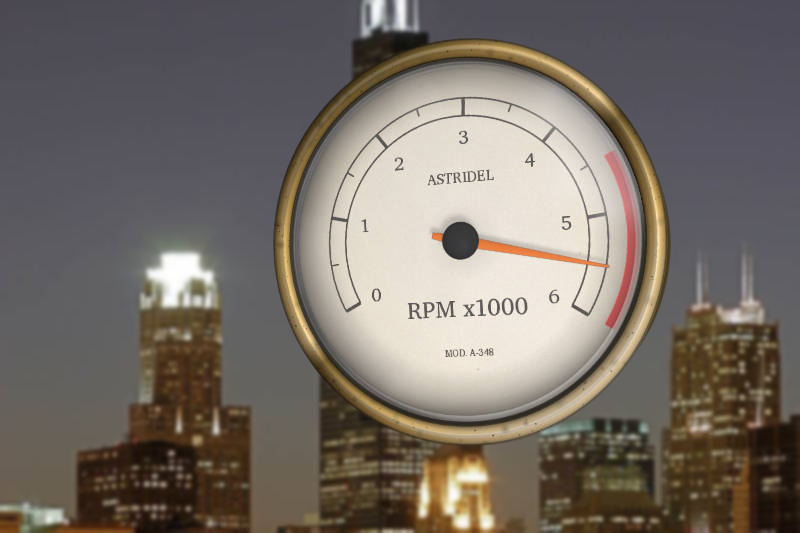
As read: {"value": 5500, "unit": "rpm"}
